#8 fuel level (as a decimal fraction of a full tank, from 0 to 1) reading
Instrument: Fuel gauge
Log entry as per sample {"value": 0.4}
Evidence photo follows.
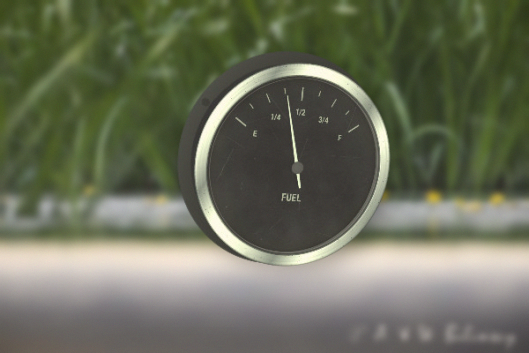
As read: {"value": 0.375}
